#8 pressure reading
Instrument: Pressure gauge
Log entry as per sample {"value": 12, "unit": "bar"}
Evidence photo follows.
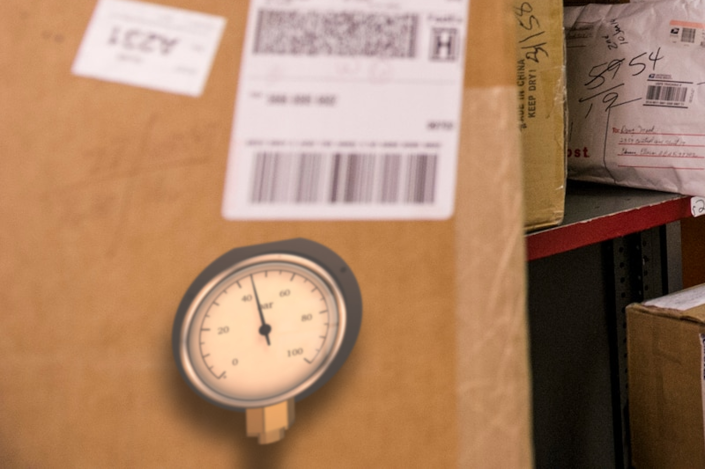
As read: {"value": 45, "unit": "bar"}
